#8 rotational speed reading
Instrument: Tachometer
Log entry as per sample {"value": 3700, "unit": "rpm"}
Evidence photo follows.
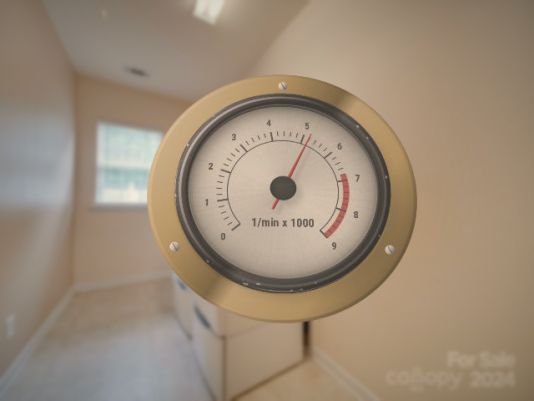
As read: {"value": 5200, "unit": "rpm"}
